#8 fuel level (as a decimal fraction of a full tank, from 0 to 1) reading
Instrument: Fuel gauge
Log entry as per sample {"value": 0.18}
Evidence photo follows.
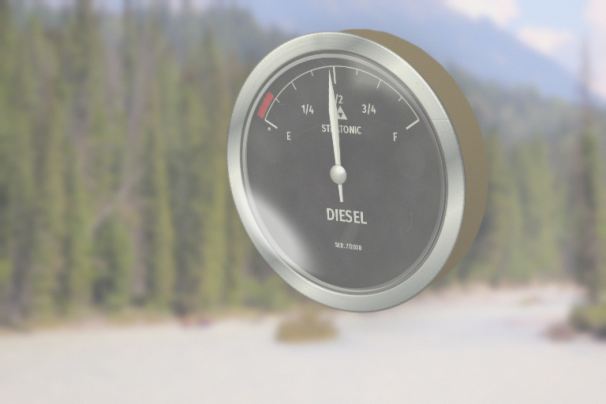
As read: {"value": 0.5}
